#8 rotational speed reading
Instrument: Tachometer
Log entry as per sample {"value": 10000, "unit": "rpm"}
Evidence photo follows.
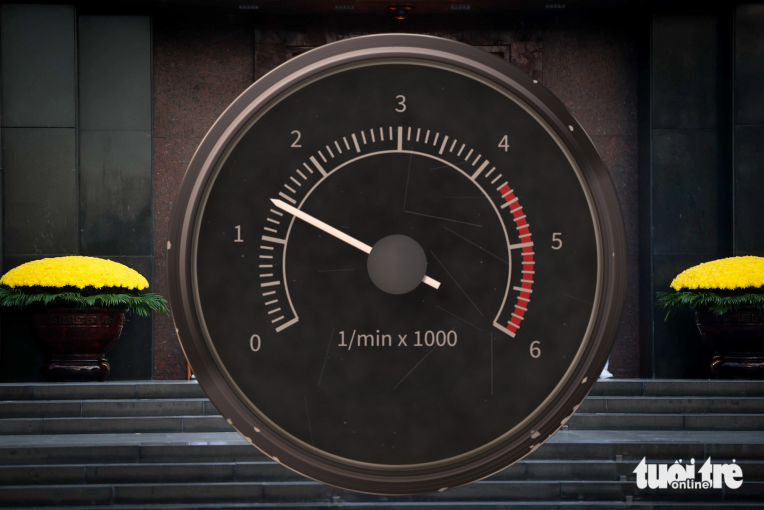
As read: {"value": 1400, "unit": "rpm"}
